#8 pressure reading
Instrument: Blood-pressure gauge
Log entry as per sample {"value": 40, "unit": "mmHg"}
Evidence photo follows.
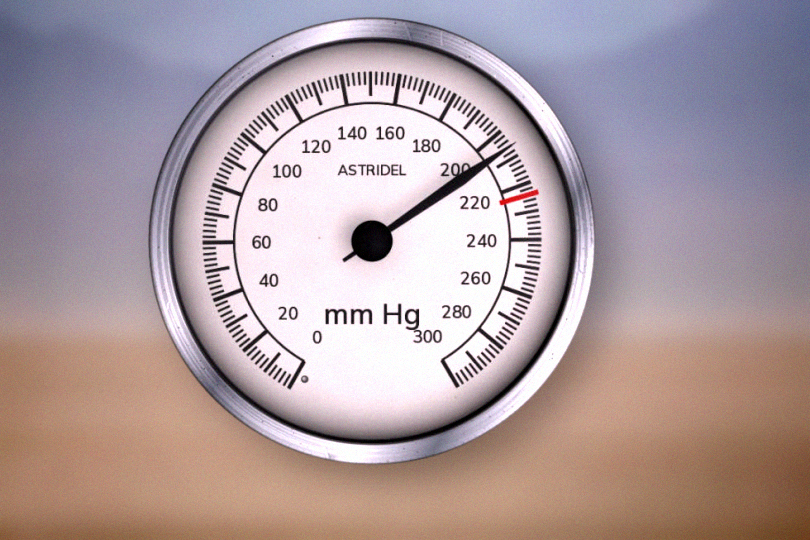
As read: {"value": 206, "unit": "mmHg"}
